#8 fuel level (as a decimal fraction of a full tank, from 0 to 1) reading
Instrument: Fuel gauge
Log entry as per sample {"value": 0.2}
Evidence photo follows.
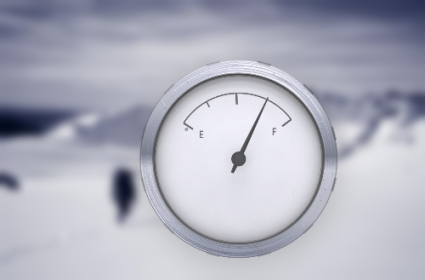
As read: {"value": 0.75}
